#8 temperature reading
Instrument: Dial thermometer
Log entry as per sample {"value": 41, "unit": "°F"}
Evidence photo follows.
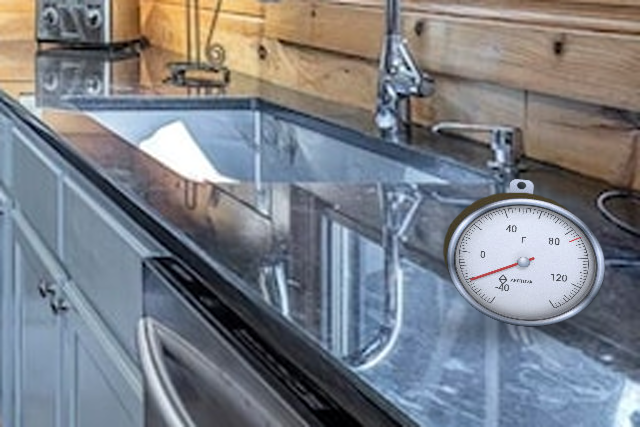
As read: {"value": -20, "unit": "°F"}
